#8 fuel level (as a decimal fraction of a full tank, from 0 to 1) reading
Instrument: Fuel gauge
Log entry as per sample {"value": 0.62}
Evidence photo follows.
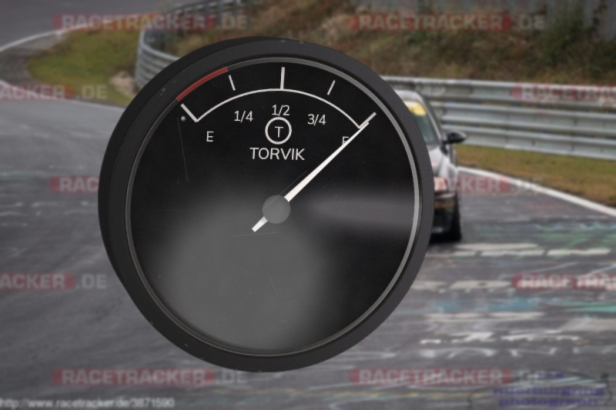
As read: {"value": 1}
